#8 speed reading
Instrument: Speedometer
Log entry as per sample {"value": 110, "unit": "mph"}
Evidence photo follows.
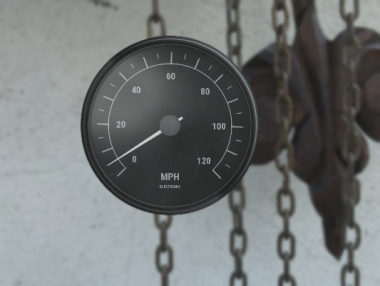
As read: {"value": 5, "unit": "mph"}
